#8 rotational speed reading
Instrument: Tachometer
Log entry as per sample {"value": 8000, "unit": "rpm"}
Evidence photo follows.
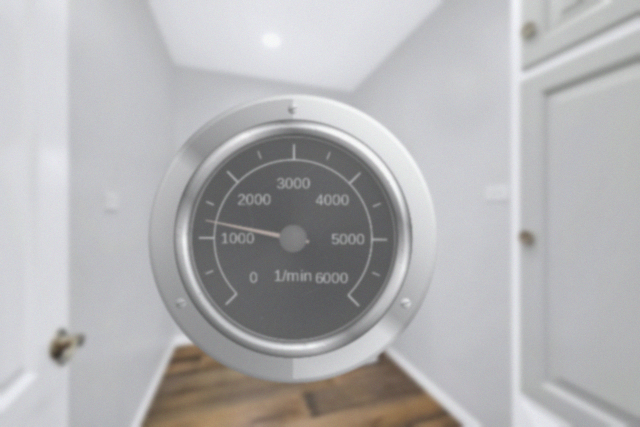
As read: {"value": 1250, "unit": "rpm"}
